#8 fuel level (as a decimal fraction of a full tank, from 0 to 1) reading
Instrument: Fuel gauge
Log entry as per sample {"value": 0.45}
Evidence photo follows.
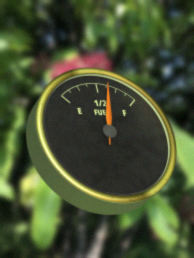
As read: {"value": 0.625}
